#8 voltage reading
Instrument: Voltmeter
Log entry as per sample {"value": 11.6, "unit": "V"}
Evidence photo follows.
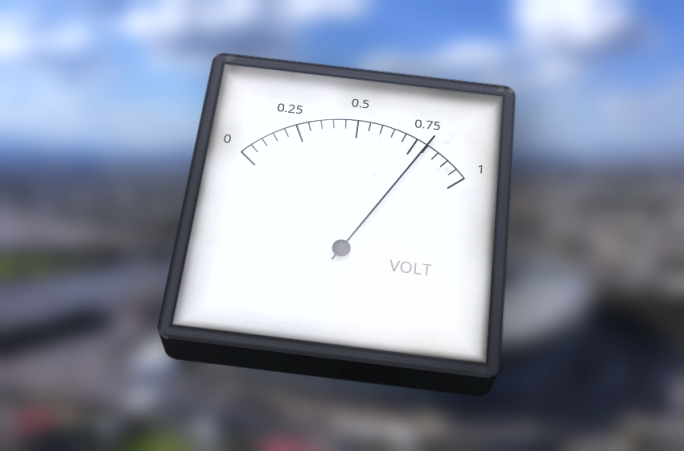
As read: {"value": 0.8, "unit": "V"}
